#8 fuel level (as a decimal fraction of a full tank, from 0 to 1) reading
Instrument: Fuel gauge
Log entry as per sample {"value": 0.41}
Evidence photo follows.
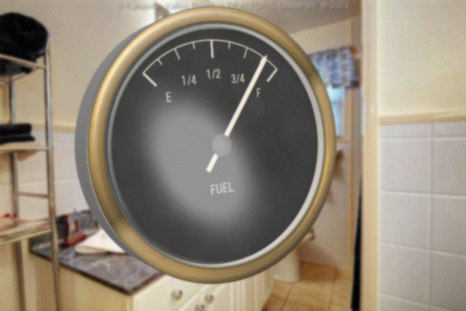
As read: {"value": 0.875}
